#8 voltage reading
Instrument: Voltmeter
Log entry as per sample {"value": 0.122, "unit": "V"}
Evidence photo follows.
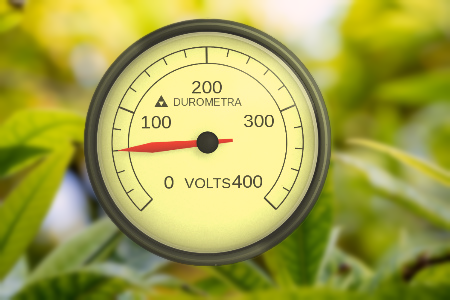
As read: {"value": 60, "unit": "V"}
